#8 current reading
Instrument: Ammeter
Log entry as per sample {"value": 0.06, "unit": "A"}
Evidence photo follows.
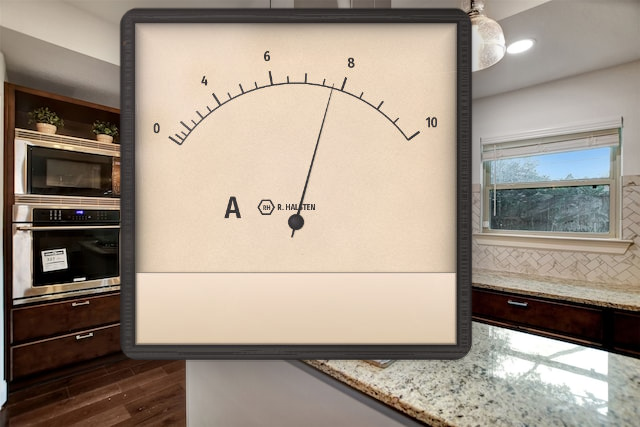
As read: {"value": 7.75, "unit": "A"}
